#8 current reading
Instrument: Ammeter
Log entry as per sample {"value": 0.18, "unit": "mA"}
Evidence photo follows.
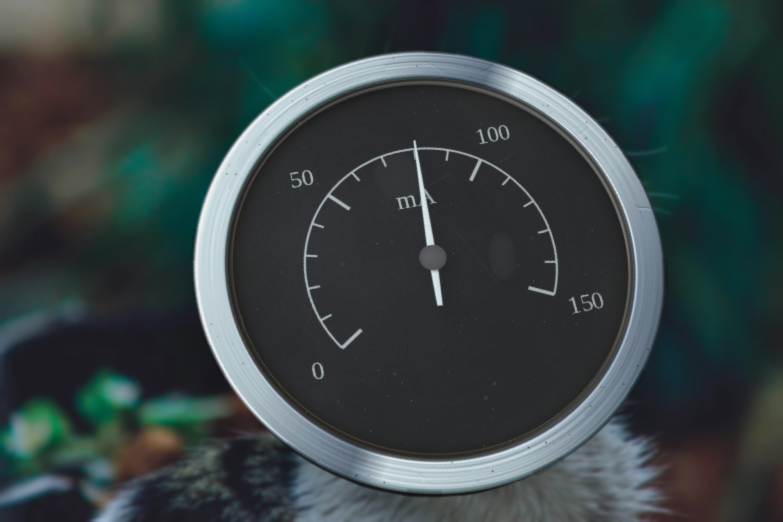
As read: {"value": 80, "unit": "mA"}
